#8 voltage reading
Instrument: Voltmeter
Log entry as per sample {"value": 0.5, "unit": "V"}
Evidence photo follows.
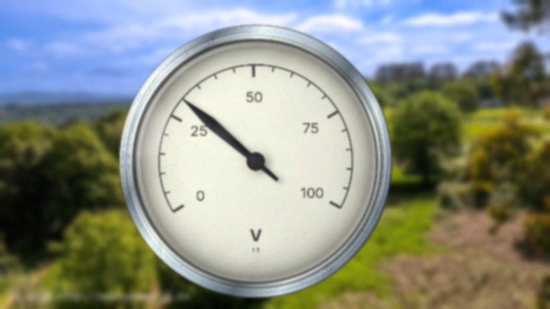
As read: {"value": 30, "unit": "V"}
